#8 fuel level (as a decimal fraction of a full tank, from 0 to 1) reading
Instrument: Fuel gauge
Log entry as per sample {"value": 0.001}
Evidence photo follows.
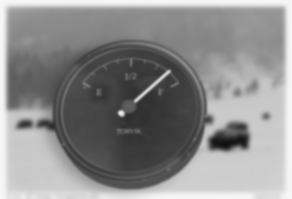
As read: {"value": 0.875}
